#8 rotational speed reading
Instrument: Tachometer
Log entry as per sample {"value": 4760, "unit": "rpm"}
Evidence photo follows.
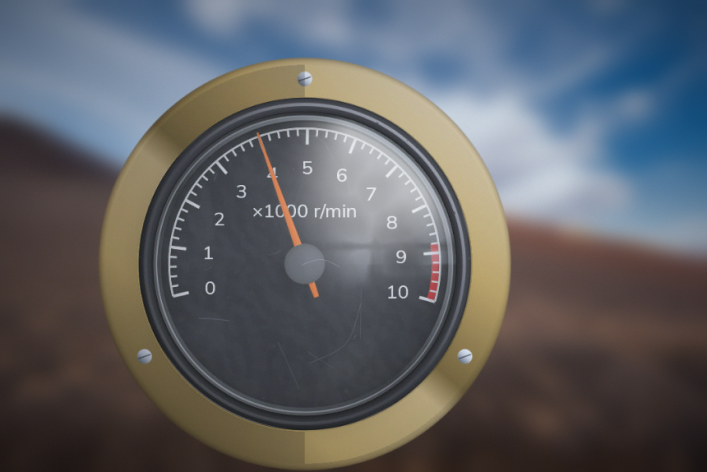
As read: {"value": 4000, "unit": "rpm"}
